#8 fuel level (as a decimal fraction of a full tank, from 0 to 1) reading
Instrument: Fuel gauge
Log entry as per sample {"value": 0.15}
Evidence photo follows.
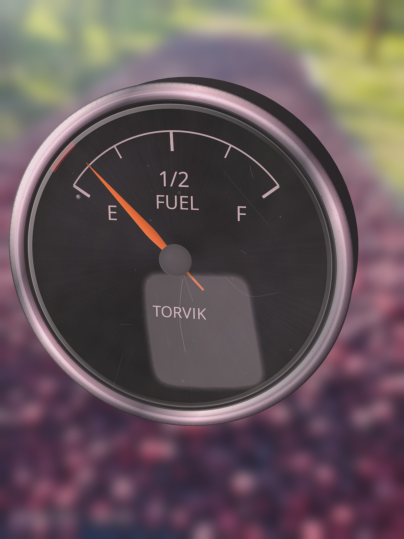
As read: {"value": 0.125}
